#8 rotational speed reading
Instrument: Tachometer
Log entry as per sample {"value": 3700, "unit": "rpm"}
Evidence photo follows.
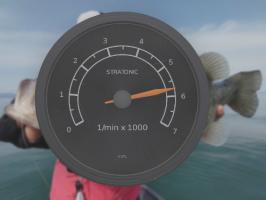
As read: {"value": 5750, "unit": "rpm"}
